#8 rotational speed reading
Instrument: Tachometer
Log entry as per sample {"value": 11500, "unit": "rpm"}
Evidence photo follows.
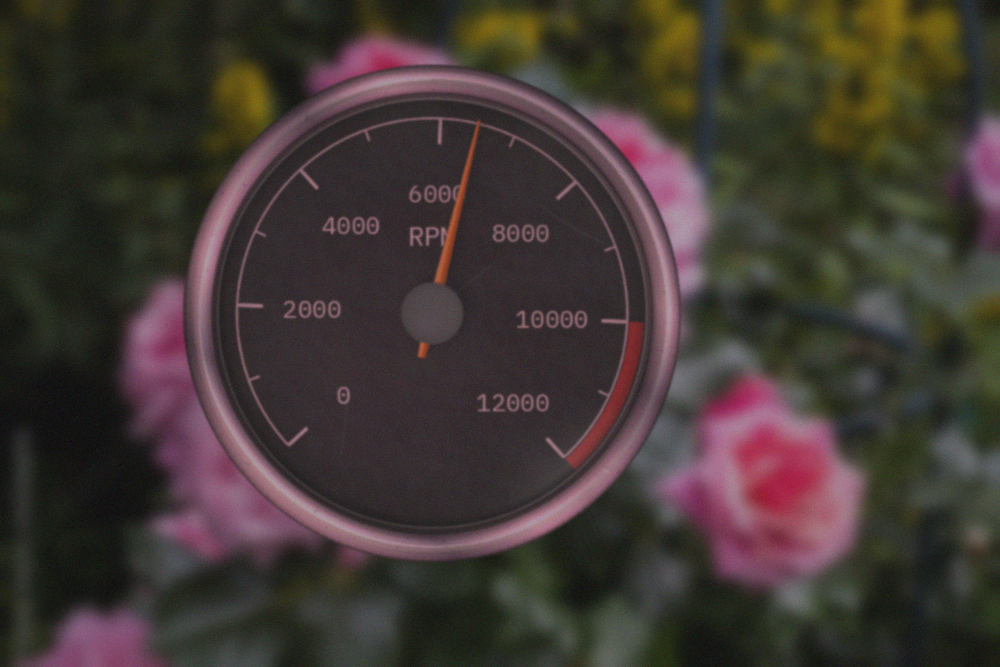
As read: {"value": 6500, "unit": "rpm"}
